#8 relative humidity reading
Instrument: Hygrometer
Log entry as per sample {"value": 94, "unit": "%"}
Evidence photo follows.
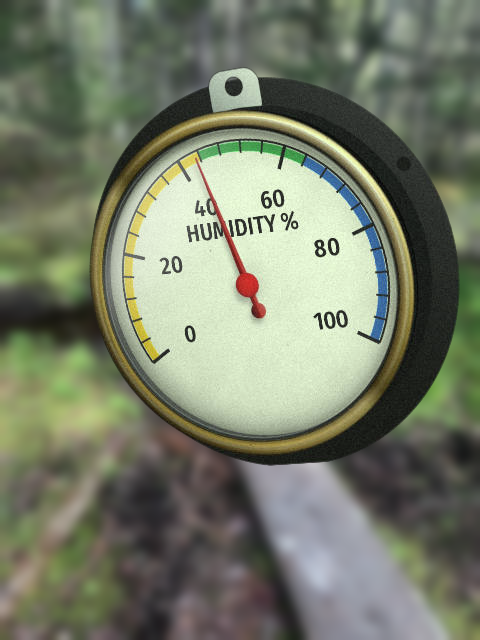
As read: {"value": 44, "unit": "%"}
